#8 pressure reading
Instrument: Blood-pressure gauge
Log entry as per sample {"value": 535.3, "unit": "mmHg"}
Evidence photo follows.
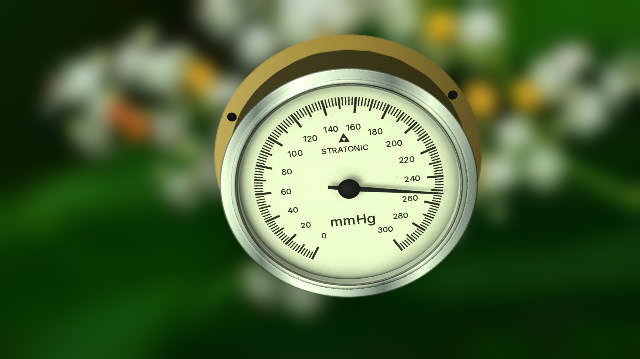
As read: {"value": 250, "unit": "mmHg"}
